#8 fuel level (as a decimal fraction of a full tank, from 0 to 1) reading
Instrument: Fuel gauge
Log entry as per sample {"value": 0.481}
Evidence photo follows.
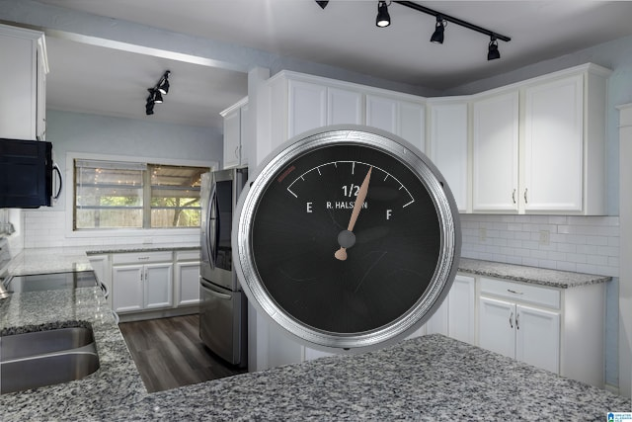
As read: {"value": 0.625}
